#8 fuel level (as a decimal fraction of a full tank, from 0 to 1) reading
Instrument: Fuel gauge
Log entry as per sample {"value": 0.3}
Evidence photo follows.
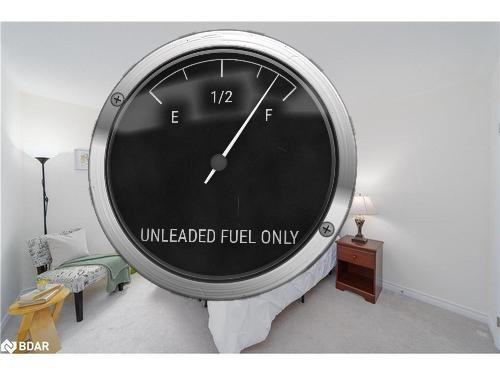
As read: {"value": 0.875}
